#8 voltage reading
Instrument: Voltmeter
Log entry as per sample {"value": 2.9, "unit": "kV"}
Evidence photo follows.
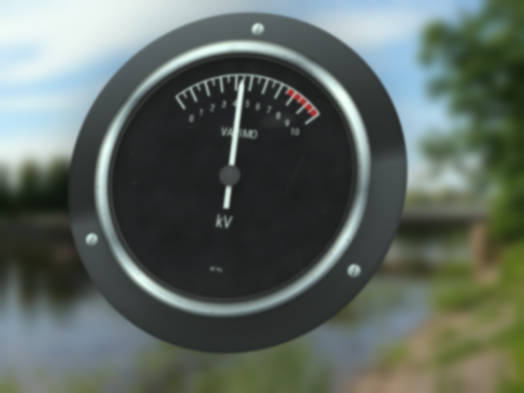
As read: {"value": 4.5, "unit": "kV"}
